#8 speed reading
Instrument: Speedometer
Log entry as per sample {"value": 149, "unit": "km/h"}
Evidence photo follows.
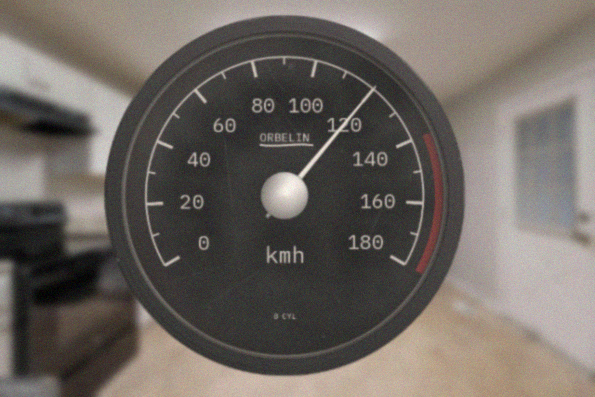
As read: {"value": 120, "unit": "km/h"}
